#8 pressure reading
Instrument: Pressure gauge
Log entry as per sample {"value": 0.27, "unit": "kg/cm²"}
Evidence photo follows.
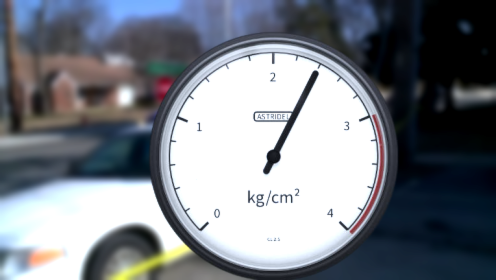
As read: {"value": 2.4, "unit": "kg/cm²"}
